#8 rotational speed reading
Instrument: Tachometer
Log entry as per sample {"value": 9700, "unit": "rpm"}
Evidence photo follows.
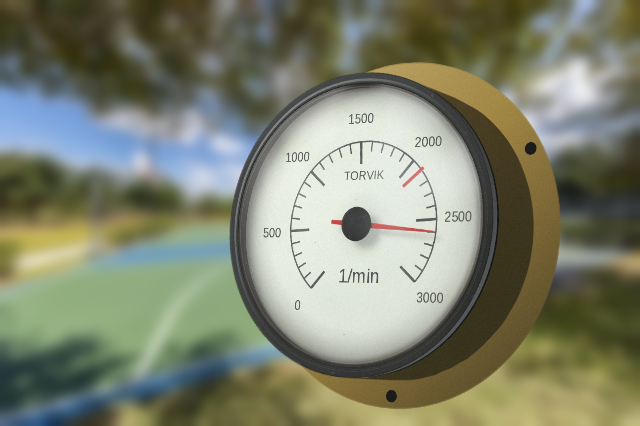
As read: {"value": 2600, "unit": "rpm"}
